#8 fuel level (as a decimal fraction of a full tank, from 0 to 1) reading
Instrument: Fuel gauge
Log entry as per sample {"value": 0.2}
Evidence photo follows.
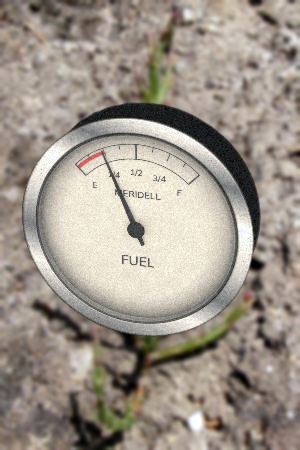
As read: {"value": 0.25}
